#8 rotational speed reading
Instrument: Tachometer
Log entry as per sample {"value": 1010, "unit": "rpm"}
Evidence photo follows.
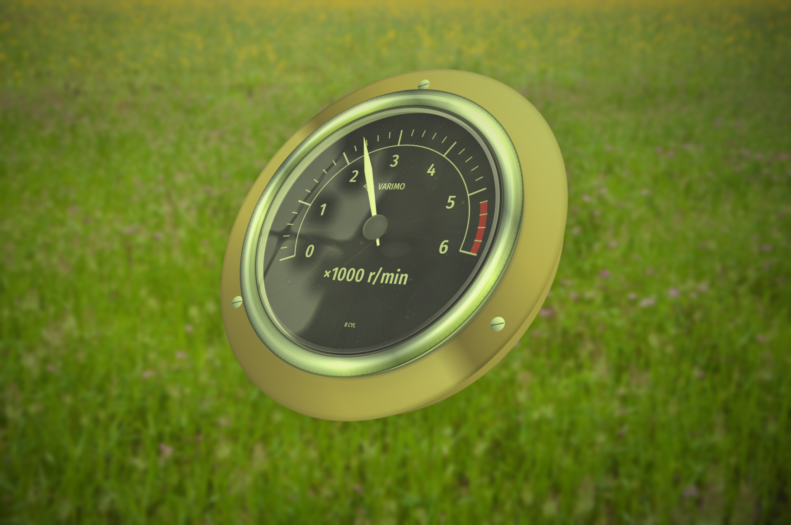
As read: {"value": 2400, "unit": "rpm"}
